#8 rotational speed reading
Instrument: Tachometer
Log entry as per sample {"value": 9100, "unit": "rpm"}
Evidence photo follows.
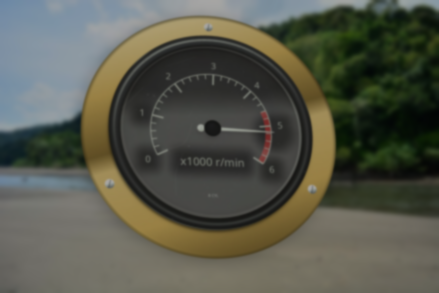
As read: {"value": 5200, "unit": "rpm"}
